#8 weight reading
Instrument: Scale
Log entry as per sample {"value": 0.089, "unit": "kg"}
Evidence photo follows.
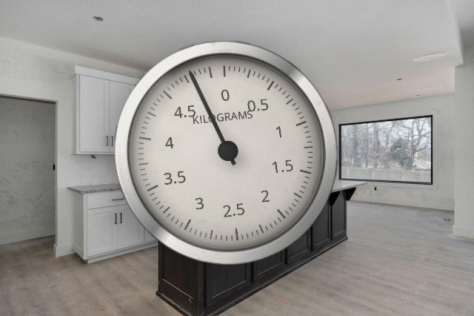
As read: {"value": 4.8, "unit": "kg"}
